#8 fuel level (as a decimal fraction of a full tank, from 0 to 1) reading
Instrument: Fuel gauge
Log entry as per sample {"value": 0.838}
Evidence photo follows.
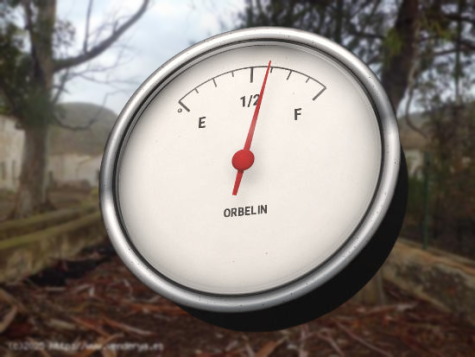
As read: {"value": 0.625}
